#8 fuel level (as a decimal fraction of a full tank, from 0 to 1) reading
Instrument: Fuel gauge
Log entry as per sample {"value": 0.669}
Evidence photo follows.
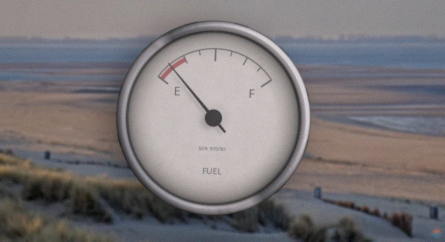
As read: {"value": 0.125}
